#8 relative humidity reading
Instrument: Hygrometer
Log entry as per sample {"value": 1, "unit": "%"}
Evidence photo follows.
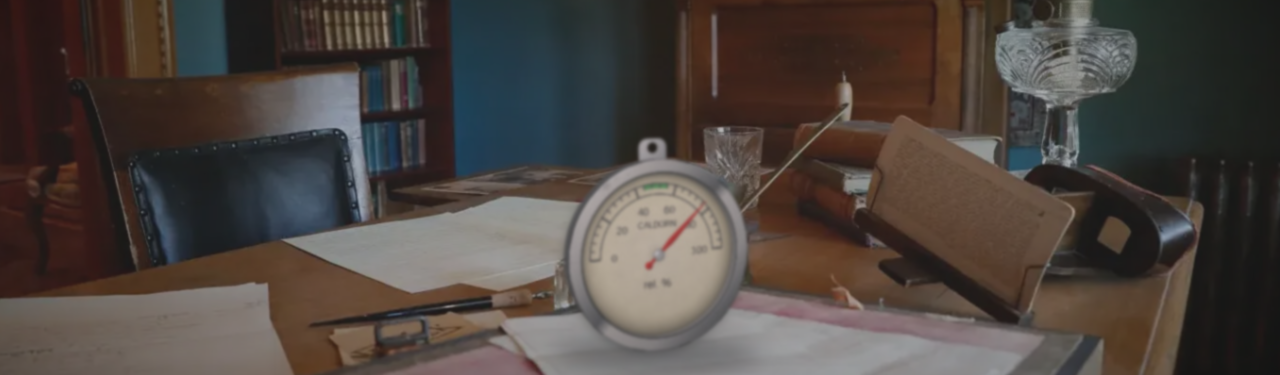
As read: {"value": 76, "unit": "%"}
